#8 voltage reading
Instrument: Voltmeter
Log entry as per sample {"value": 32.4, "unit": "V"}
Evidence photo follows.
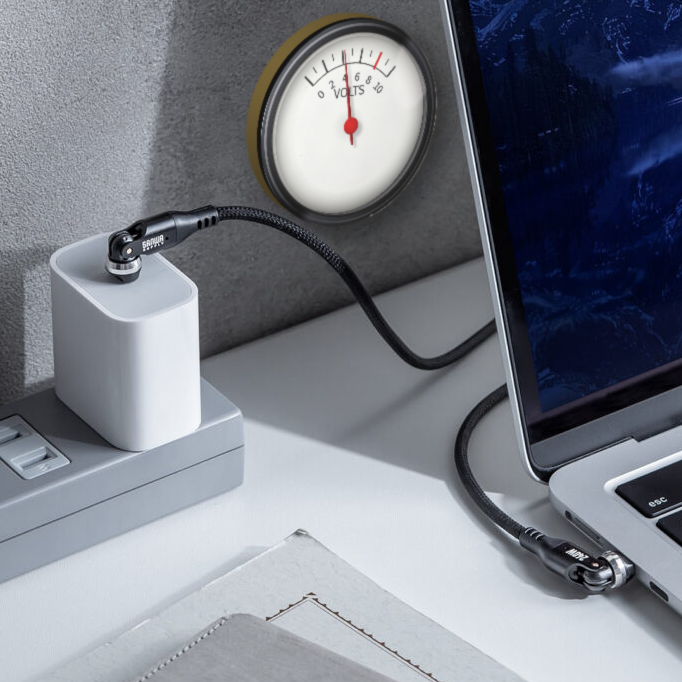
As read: {"value": 4, "unit": "V"}
